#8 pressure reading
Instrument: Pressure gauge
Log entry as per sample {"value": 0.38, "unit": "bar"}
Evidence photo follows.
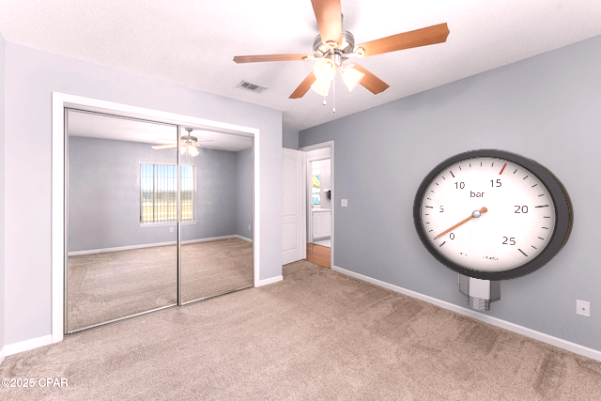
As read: {"value": 1, "unit": "bar"}
